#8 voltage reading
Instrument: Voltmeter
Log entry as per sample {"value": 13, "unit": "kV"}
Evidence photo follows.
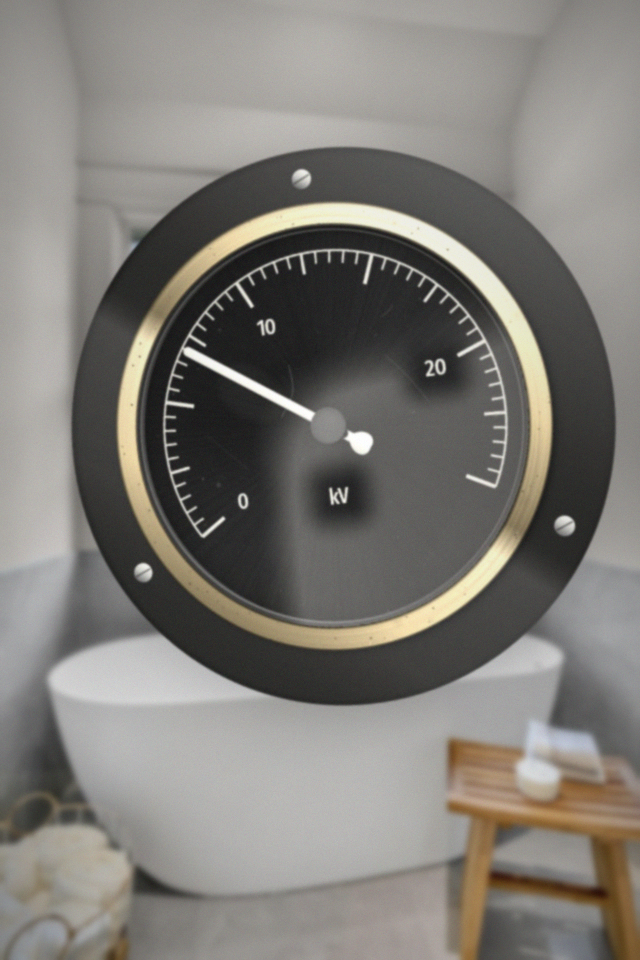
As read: {"value": 7, "unit": "kV"}
